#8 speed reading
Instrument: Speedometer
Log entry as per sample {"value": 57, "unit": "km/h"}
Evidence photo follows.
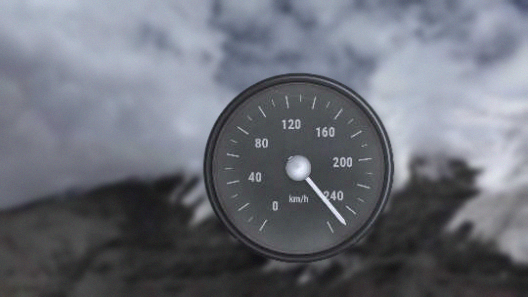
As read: {"value": 250, "unit": "km/h"}
